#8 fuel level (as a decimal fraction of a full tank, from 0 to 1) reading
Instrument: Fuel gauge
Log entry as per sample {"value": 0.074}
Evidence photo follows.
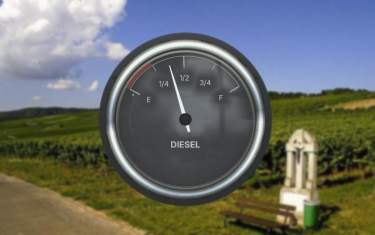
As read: {"value": 0.375}
